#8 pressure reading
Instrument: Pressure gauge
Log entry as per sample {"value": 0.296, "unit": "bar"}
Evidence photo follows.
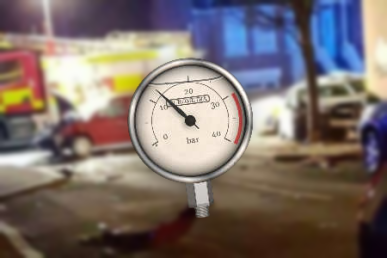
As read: {"value": 12.5, "unit": "bar"}
